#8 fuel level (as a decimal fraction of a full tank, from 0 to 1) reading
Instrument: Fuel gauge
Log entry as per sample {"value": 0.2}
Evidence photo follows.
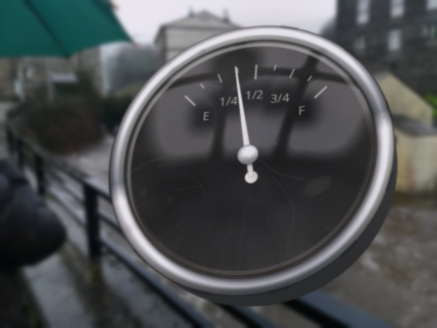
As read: {"value": 0.375}
